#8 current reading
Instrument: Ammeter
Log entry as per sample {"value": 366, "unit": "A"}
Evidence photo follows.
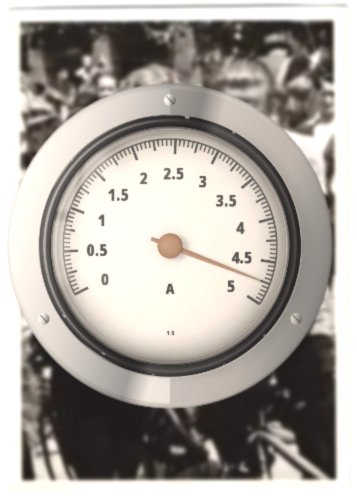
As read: {"value": 4.75, "unit": "A"}
